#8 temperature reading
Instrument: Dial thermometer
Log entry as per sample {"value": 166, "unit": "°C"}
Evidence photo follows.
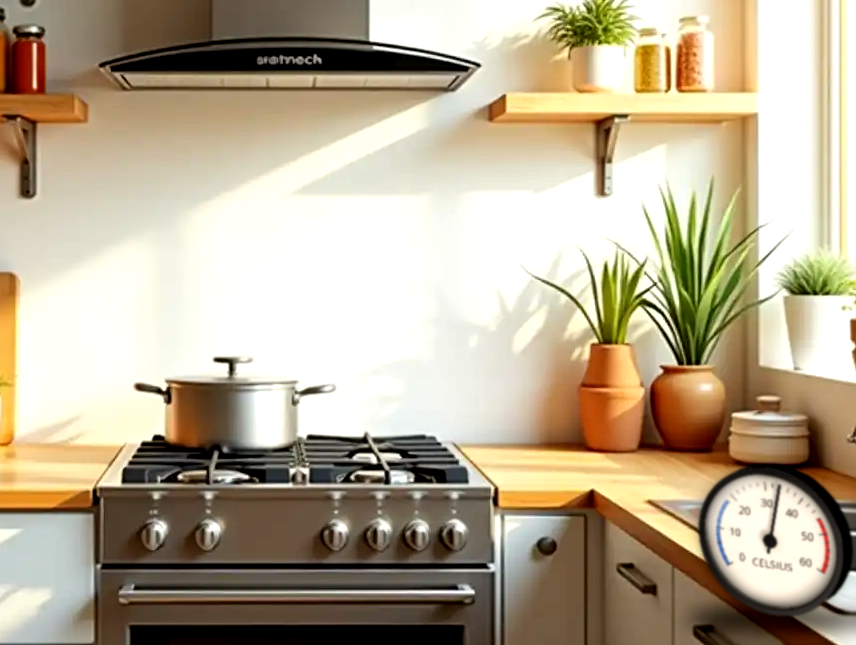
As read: {"value": 34, "unit": "°C"}
